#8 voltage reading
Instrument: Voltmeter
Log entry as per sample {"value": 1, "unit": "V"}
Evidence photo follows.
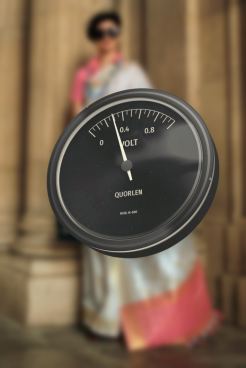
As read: {"value": 0.3, "unit": "V"}
